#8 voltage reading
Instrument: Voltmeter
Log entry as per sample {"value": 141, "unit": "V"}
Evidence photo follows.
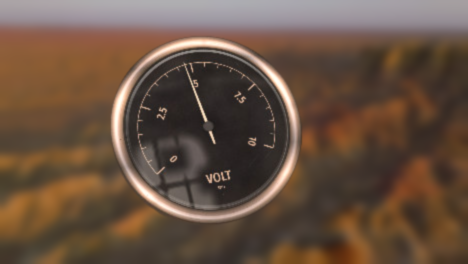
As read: {"value": 4.75, "unit": "V"}
